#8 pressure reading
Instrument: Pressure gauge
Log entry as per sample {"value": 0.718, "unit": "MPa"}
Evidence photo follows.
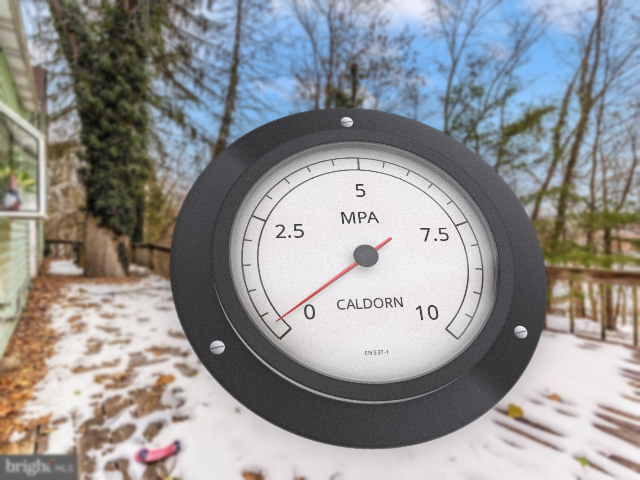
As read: {"value": 0.25, "unit": "MPa"}
